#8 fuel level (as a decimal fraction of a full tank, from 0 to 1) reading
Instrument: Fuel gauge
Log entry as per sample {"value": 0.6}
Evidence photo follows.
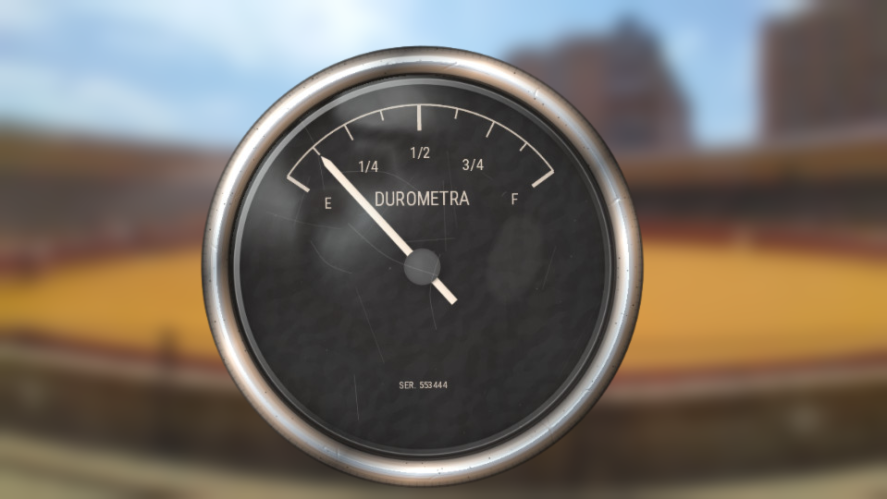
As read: {"value": 0.125}
